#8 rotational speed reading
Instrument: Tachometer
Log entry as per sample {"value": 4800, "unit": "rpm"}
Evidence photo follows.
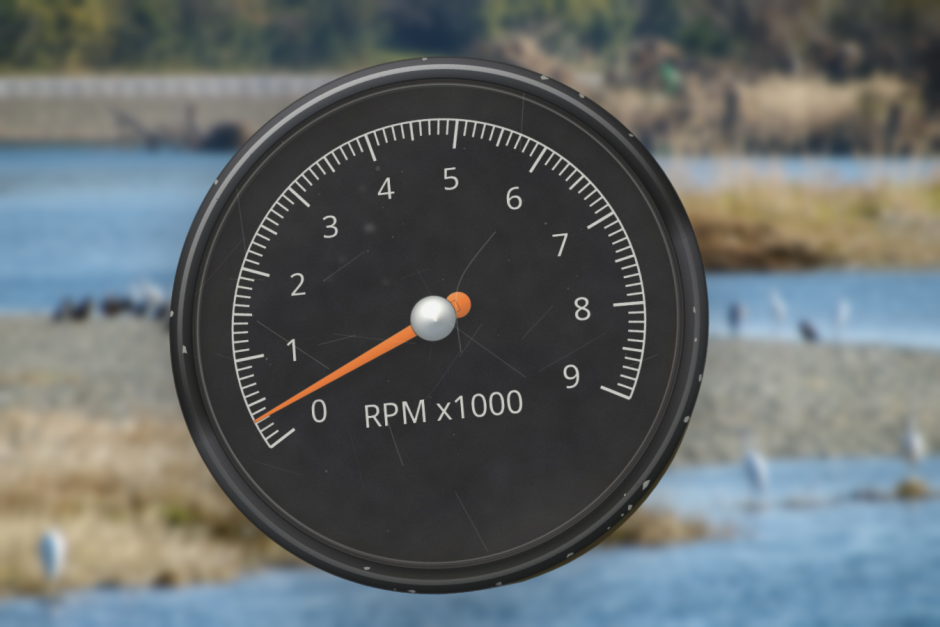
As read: {"value": 300, "unit": "rpm"}
